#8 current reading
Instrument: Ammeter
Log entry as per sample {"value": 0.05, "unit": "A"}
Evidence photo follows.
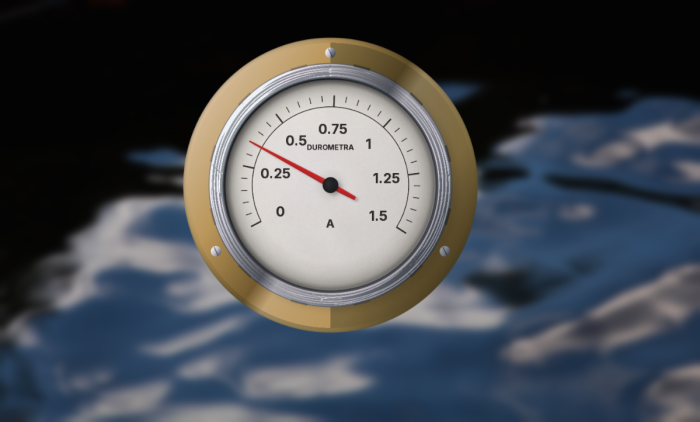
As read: {"value": 0.35, "unit": "A"}
